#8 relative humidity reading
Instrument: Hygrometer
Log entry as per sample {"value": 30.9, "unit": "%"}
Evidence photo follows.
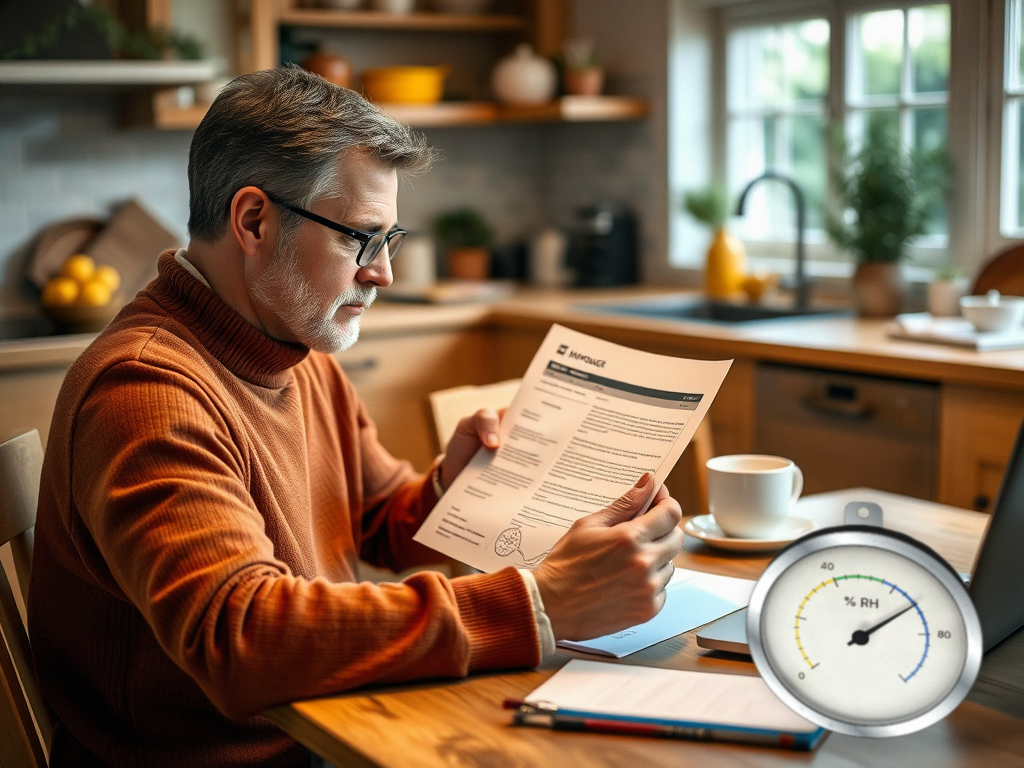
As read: {"value": 68, "unit": "%"}
